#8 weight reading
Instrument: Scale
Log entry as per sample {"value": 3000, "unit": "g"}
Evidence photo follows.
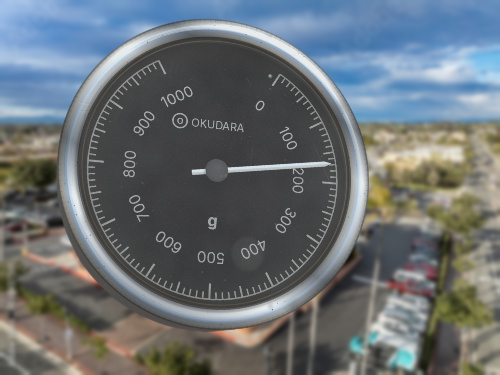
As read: {"value": 170, "unit": "g"}
